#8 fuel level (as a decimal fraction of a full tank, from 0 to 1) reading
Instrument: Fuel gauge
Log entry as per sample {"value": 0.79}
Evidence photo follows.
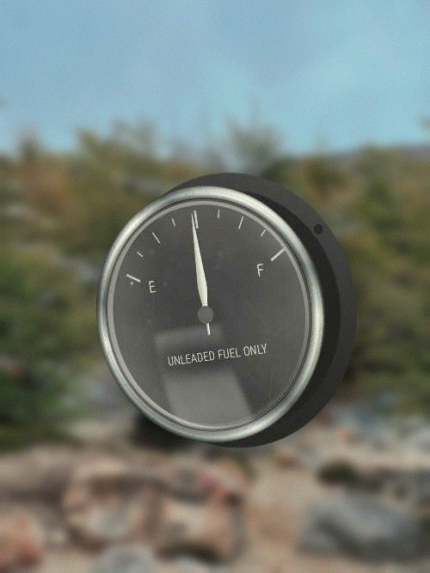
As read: {"value": 0.5}
